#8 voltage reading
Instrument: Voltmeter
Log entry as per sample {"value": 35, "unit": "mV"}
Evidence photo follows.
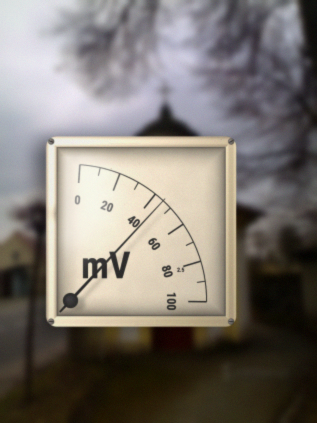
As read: {"value": 45, "unit": "mV"}
